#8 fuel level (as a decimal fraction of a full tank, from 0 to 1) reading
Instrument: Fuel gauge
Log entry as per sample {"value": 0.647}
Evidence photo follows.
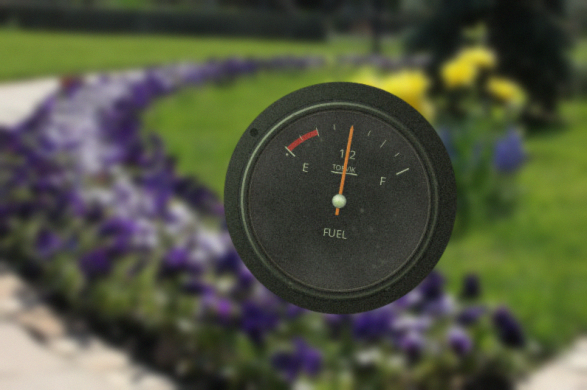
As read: {"value": 0.5}
